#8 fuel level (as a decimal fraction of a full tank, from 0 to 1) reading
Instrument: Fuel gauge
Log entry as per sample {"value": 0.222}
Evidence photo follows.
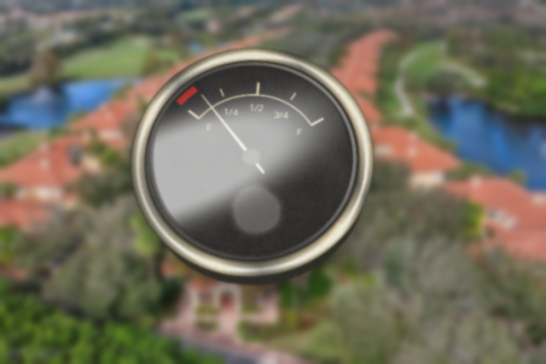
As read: {"value": 0.125}
